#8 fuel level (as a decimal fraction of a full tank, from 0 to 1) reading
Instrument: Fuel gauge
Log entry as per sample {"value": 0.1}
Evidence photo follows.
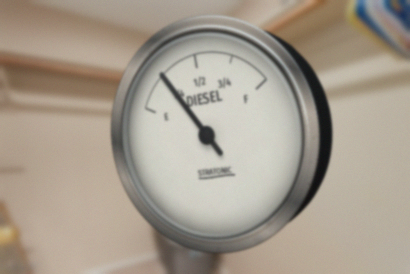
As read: {"value": 0.25}
